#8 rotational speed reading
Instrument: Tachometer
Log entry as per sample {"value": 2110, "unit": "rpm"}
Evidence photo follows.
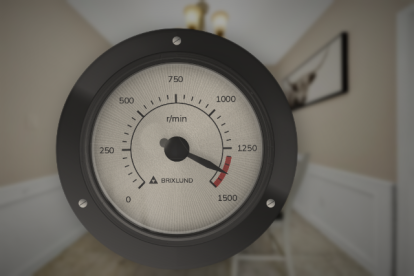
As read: {"value": 1400, "unit": "rpm"}
